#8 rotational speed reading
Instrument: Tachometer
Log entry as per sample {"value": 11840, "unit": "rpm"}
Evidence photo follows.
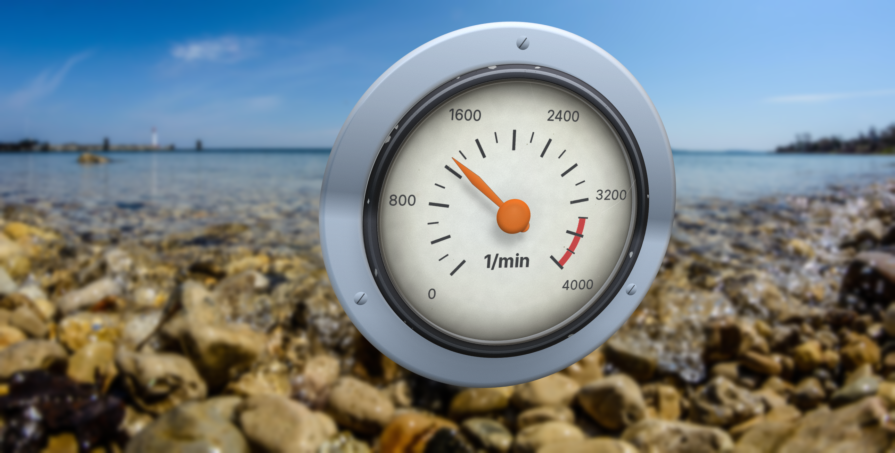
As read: {"value": 1300, "unit": "rpm"}
